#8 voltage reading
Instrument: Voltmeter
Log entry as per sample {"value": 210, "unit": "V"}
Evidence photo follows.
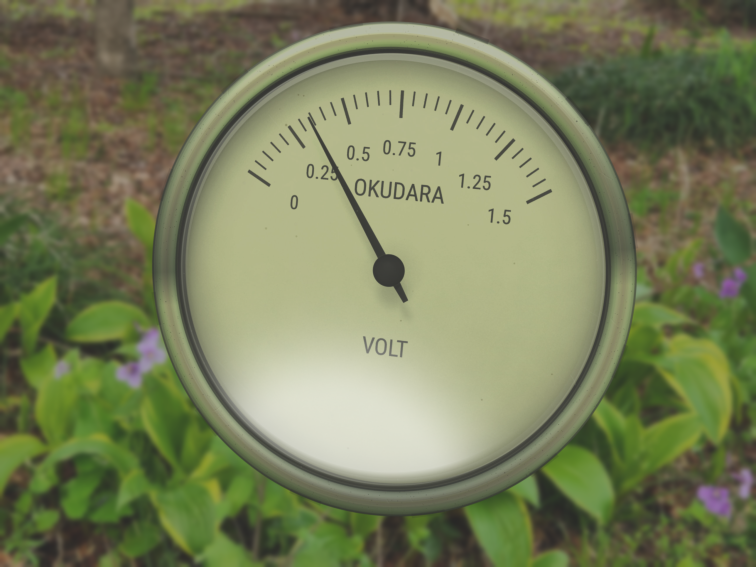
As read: {"value": 0.35, "unit": "V"}
